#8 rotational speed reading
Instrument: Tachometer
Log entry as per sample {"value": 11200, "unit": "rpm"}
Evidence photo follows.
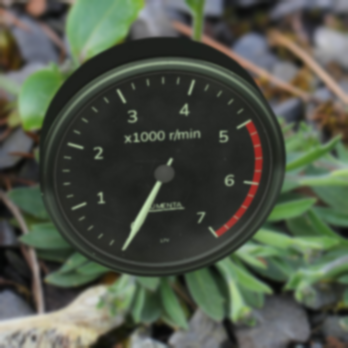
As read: {"value": 0, "unit": "rpm"}
